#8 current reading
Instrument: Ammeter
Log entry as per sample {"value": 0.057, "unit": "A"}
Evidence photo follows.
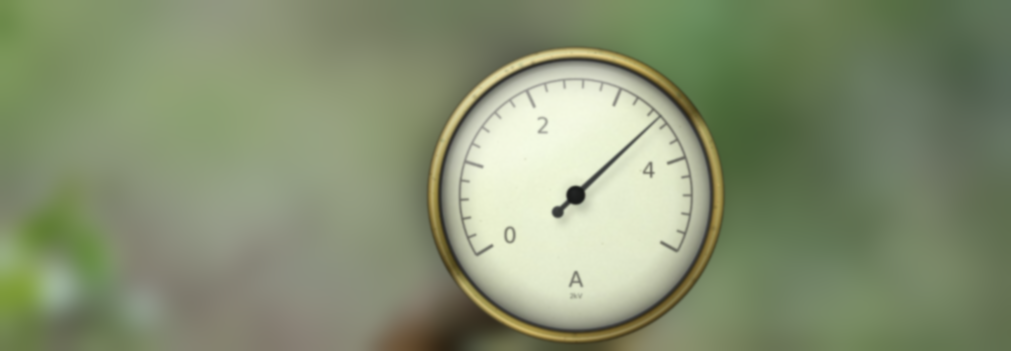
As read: {"value": 3.5, "unit": "A"}
